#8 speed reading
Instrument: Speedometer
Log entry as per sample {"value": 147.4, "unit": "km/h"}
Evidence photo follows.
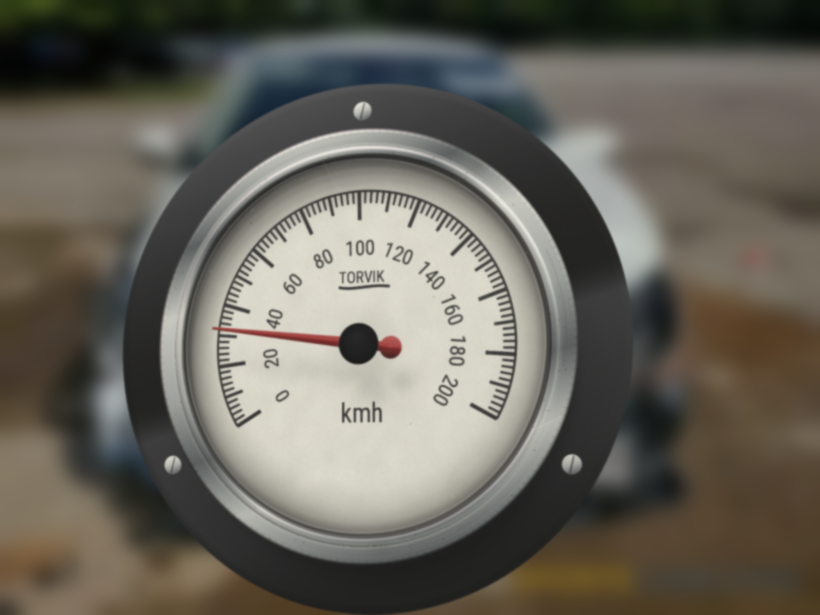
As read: {"value": 32, "unit": "km/h"}
